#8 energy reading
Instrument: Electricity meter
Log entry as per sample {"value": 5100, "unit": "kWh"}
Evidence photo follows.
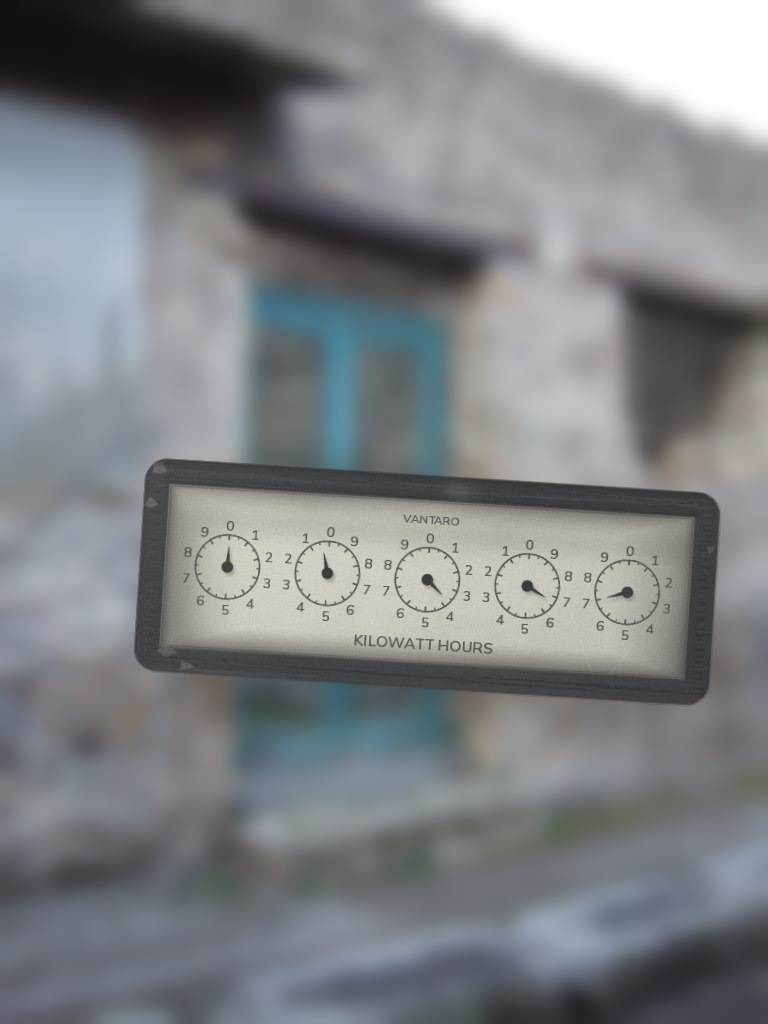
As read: {"value": 367, "unit": "kWh"}
